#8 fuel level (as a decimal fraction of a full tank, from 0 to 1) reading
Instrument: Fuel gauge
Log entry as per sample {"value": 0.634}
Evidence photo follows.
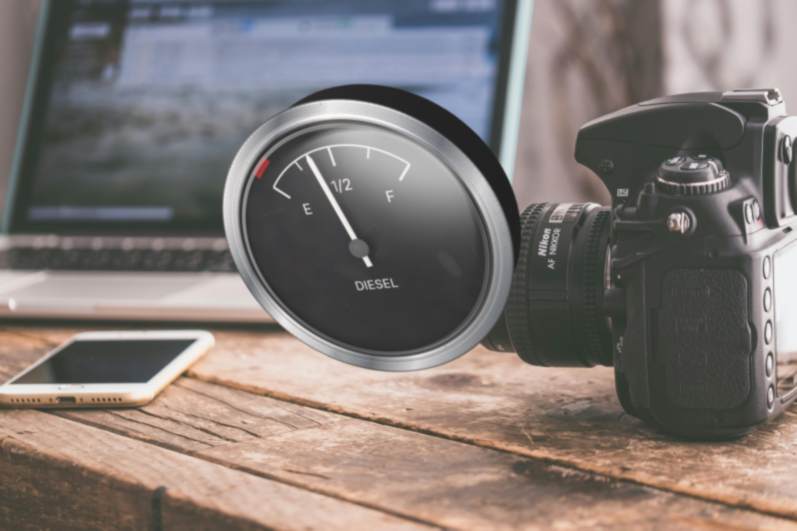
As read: {"value": 0.375}
